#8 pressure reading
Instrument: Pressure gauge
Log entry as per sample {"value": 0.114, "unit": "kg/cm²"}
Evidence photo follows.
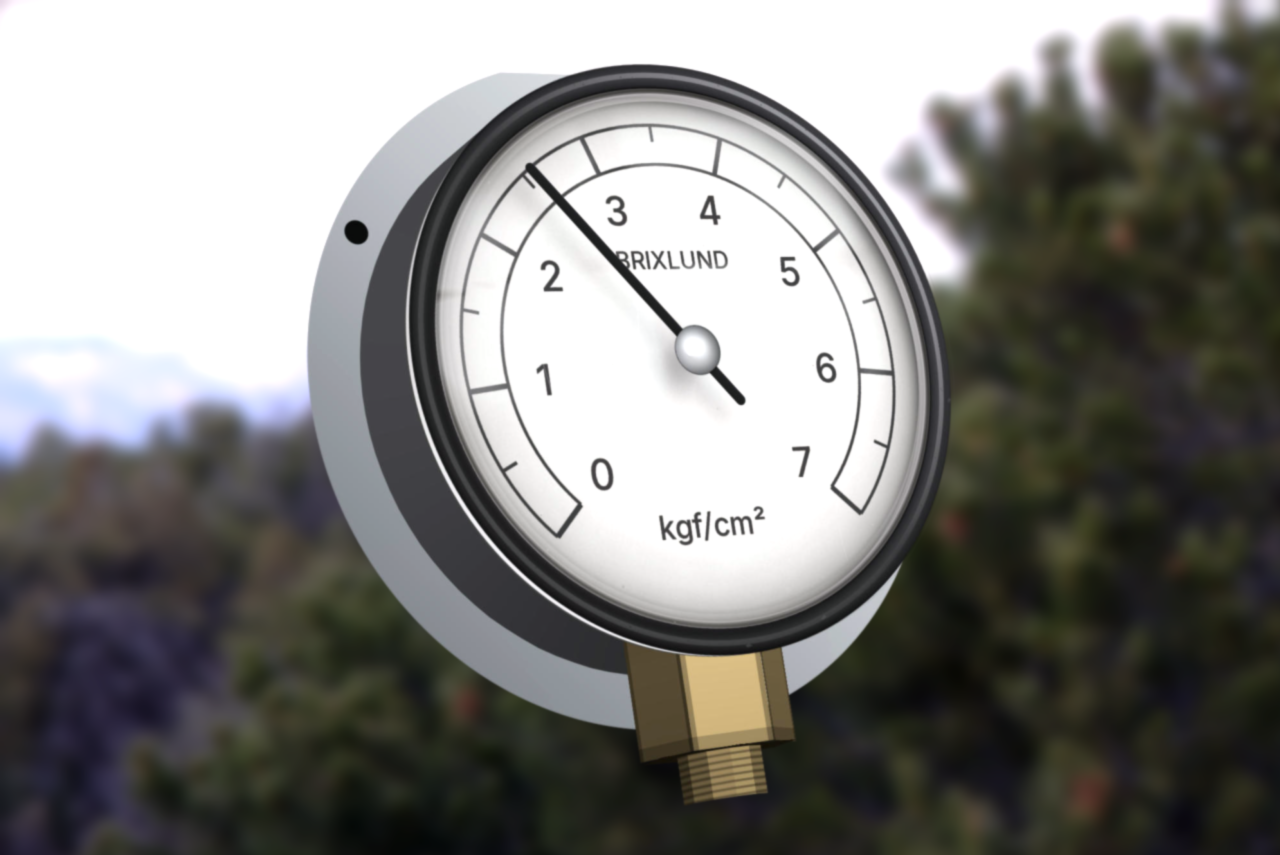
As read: {"value": 2.5, "unit": "kg/cm²"}
